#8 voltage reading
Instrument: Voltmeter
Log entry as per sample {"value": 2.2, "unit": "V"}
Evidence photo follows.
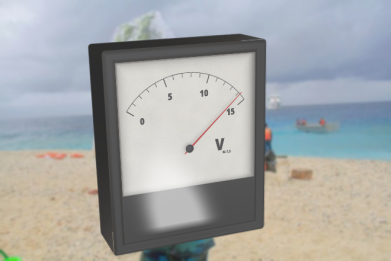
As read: {"value": 14, "unit": "V"}
